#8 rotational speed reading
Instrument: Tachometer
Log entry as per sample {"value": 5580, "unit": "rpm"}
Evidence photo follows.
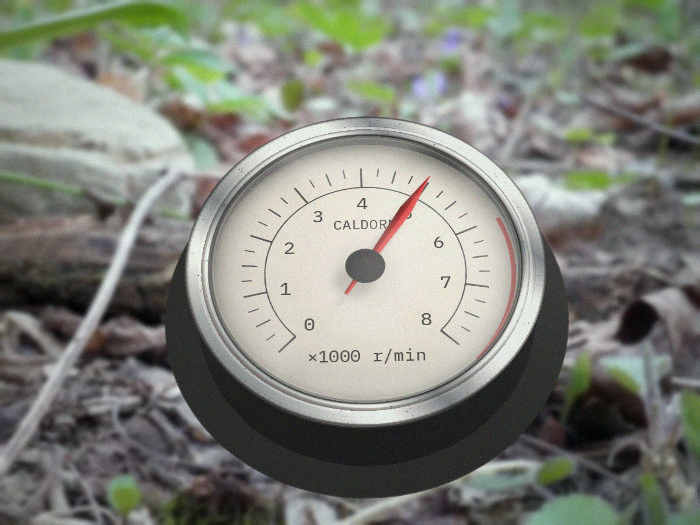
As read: {"value": 5000, "unit": "rpm"}
